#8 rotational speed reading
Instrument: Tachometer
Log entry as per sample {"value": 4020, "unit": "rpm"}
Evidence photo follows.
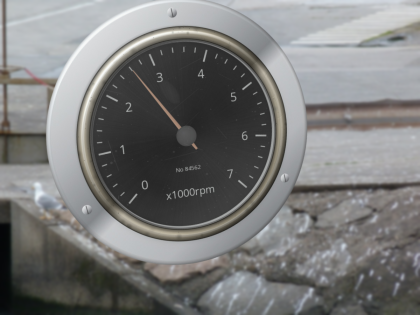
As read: {"value": 2600, "unit": "rpm"}
